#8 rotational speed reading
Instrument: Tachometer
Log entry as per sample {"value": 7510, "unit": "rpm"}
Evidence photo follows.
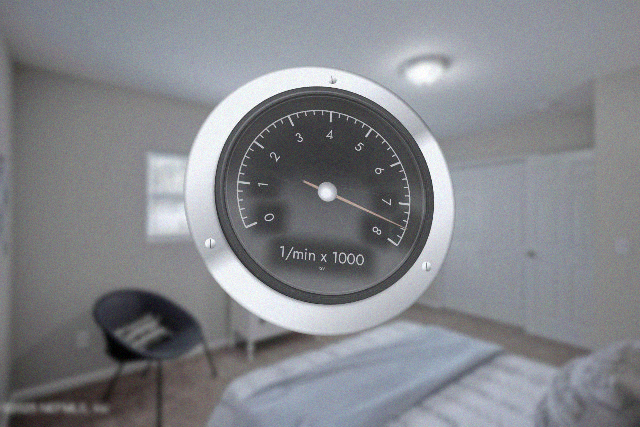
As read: {"value": 7600, "unit": "rpm"}
